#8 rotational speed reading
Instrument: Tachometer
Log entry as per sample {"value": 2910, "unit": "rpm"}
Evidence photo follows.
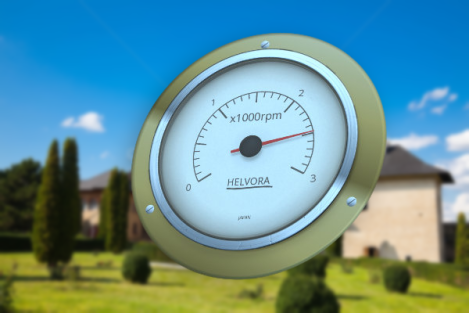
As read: {"value": 2500, "unit": "rpm"}
